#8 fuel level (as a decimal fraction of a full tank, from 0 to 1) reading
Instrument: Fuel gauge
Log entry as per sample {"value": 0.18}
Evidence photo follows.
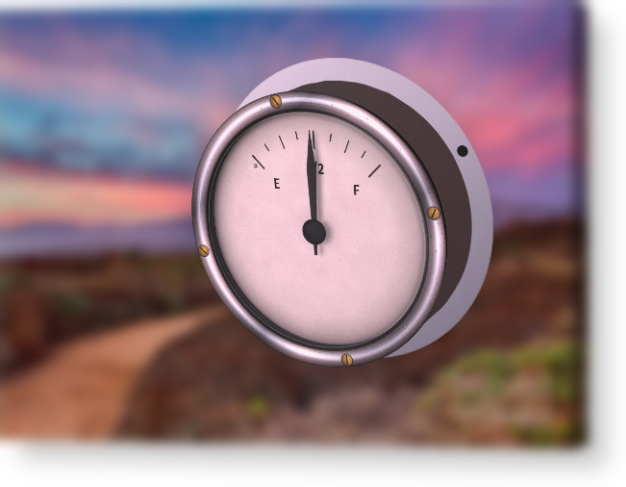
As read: {"value": 0.5}
